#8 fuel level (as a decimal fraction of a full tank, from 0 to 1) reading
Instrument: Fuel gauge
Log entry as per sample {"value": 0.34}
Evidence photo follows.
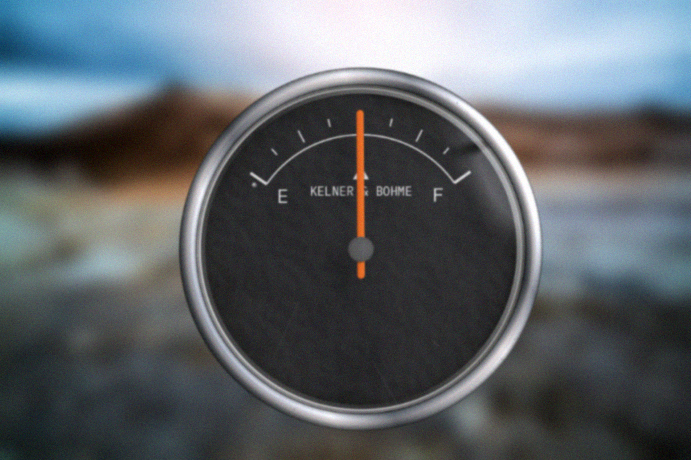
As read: {"value": 0.5}
